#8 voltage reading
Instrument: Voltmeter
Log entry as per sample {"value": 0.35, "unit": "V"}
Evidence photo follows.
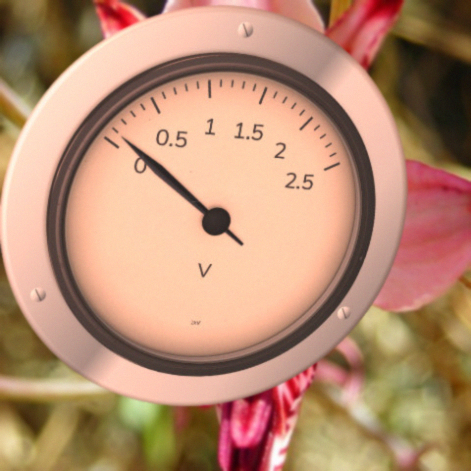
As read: {"value": 0.1, "unit": "V"}
